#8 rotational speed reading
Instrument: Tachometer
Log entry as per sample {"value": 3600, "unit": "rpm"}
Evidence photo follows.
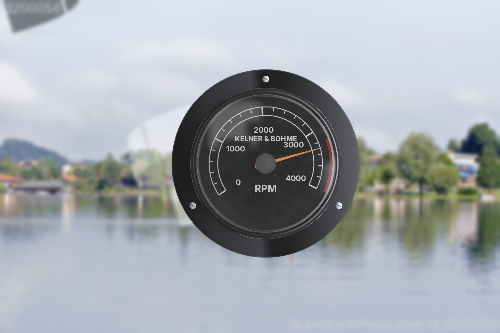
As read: {"value": 3300, "unit": "rpm"}
